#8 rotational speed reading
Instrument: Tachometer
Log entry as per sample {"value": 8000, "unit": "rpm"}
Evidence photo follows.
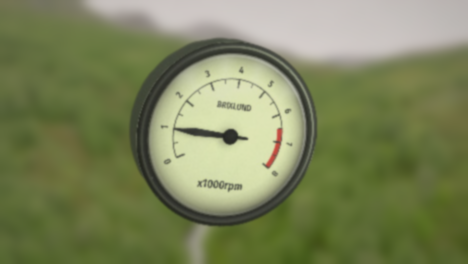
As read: {"value": 1000, "unit": "rpm"}
